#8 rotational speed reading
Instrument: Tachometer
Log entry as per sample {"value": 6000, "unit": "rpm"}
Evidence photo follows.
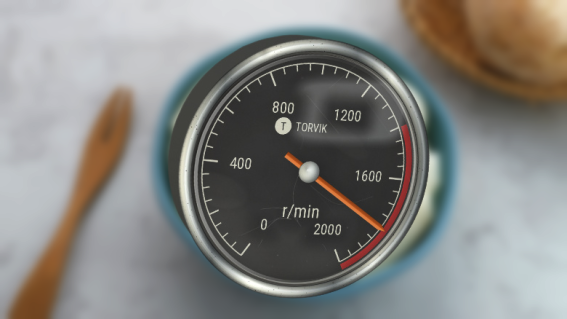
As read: {"value": 1800, "unit": "rpm"}
